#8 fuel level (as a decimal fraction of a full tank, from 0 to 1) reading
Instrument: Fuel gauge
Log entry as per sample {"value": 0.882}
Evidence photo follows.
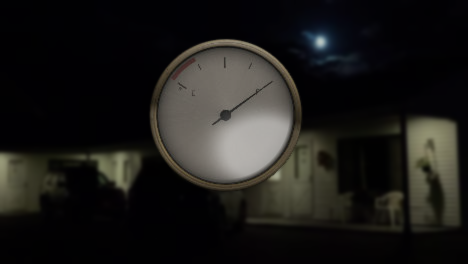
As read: {"value": 1}
